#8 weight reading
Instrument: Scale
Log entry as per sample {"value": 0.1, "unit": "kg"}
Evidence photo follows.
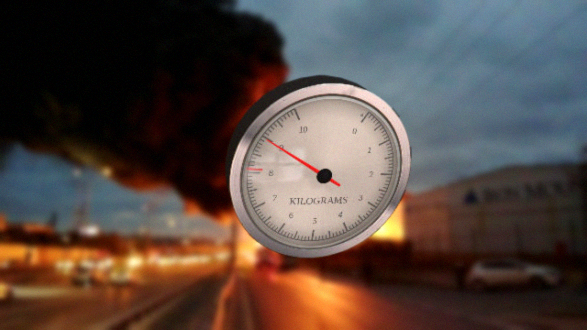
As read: {"value": 9, "unit": "kg"}
